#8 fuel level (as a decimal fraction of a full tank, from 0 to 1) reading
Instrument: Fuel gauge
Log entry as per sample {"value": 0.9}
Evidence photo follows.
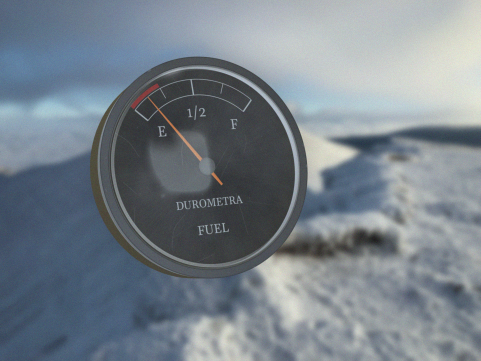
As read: {"value": 0.125}
